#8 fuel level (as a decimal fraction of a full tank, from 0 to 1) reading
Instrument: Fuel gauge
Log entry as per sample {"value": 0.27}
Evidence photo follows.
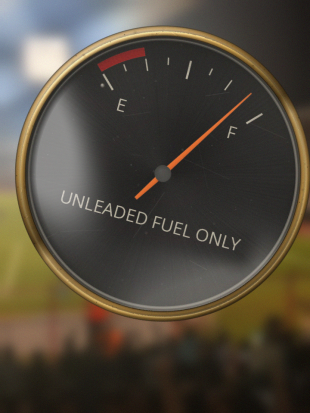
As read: {"value": 0.875}
